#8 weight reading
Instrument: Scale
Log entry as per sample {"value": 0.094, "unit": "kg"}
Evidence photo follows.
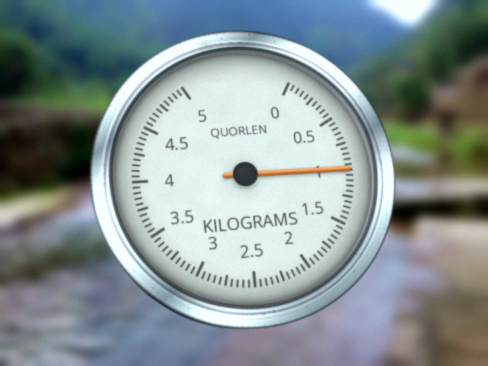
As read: {"value": 1, "unit": "kg"}
